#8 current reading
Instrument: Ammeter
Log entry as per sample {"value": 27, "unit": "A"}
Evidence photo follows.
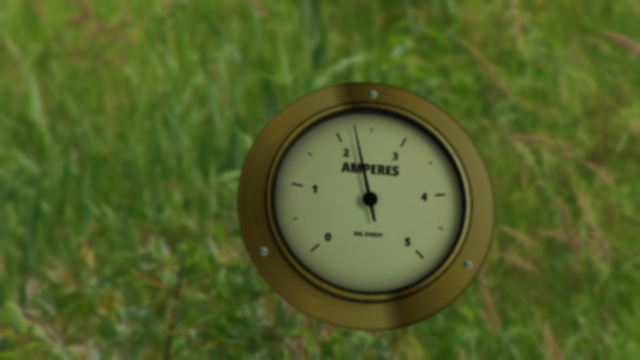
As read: {"value": 2.25, "unit": "A"}
